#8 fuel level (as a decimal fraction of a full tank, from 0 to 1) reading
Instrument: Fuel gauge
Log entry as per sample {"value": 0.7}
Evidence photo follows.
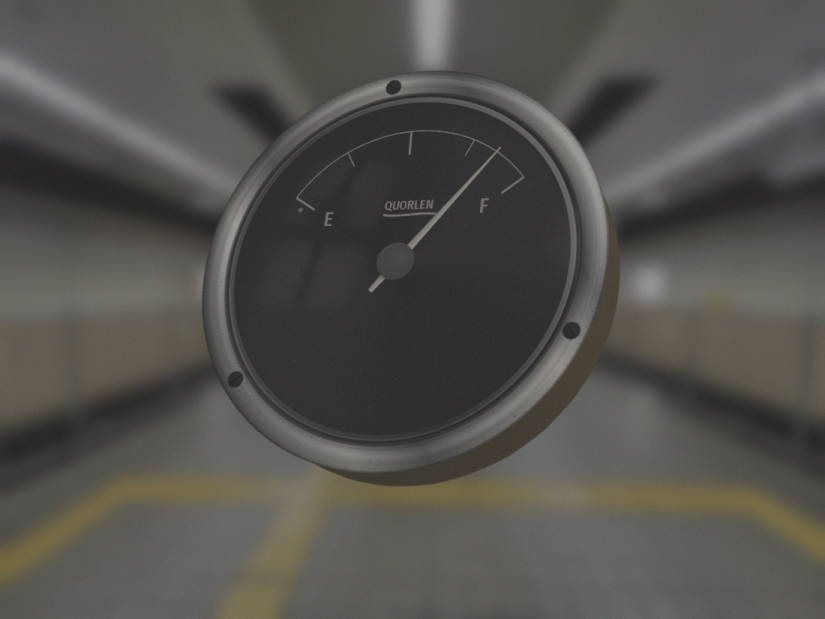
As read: {"value": 0.875}
